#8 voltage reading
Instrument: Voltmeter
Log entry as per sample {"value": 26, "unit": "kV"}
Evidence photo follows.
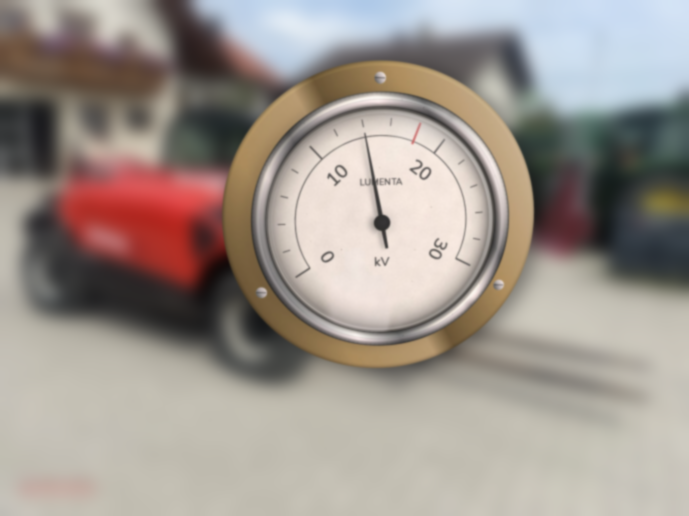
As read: {"value": 14, "unit": "kV"}
